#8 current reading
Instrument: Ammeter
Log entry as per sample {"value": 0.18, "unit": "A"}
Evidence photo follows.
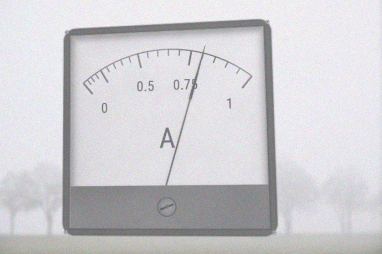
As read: {"value": 0.8, "unit": "A"}
